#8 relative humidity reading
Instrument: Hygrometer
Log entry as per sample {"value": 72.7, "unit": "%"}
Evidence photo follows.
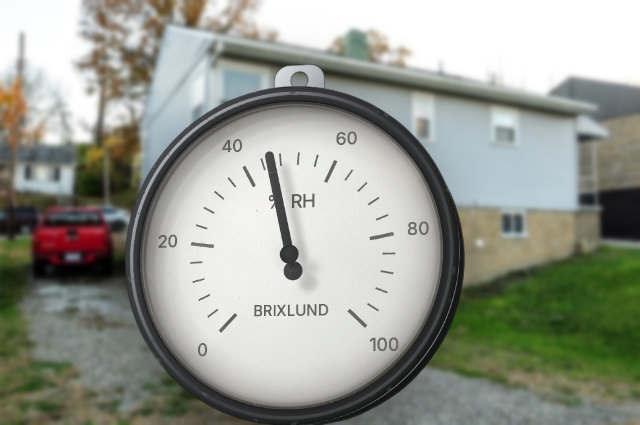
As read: {"value": 46, "unit": "%"}
